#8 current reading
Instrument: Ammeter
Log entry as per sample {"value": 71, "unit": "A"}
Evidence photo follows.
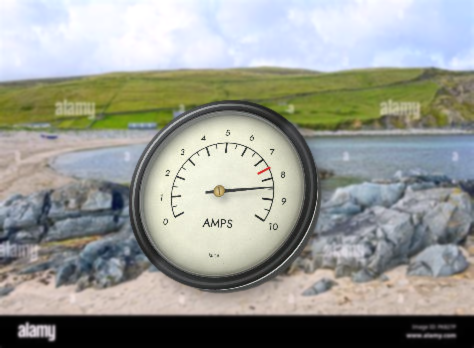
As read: {"value": 8.5, "unit": "A"}
